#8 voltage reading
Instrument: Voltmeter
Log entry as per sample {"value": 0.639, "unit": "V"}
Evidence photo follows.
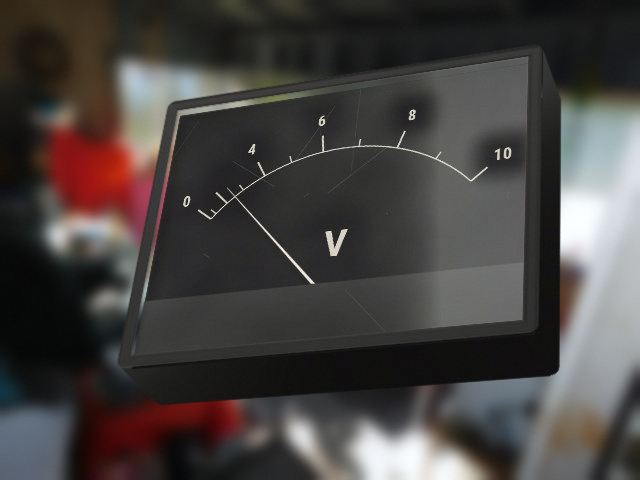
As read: {"value": 2.5, "unit": "V"}
